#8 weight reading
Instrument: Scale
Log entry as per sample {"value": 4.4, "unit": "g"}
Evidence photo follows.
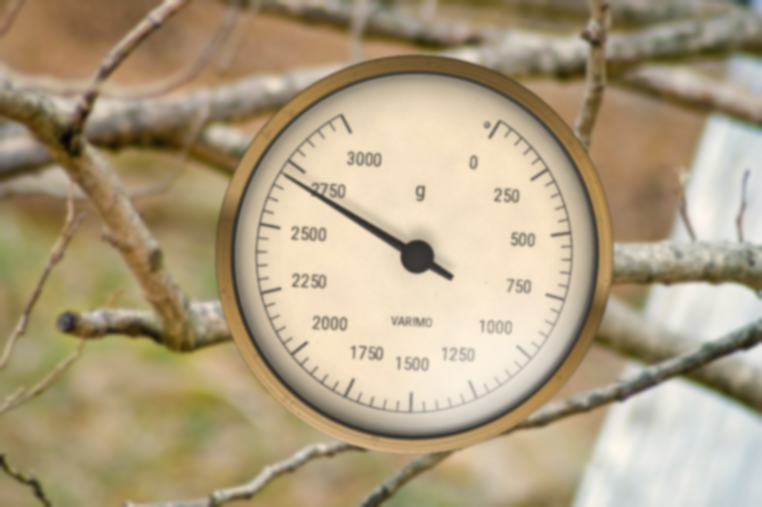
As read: {"value": 2700, "unit": "g"}
